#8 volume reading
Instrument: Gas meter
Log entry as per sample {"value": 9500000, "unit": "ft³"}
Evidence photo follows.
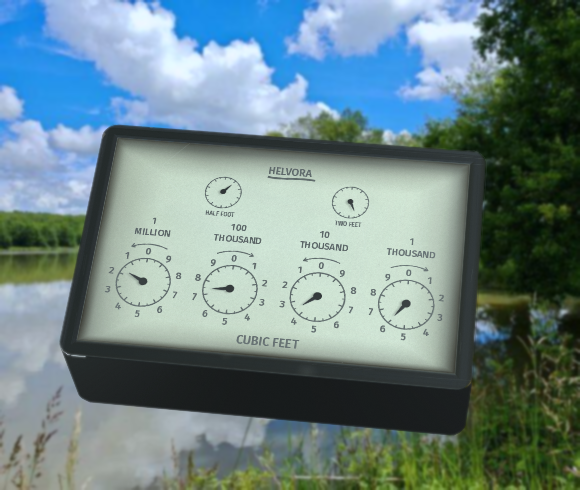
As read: {"value": 173600, "unit": "ft³"}
